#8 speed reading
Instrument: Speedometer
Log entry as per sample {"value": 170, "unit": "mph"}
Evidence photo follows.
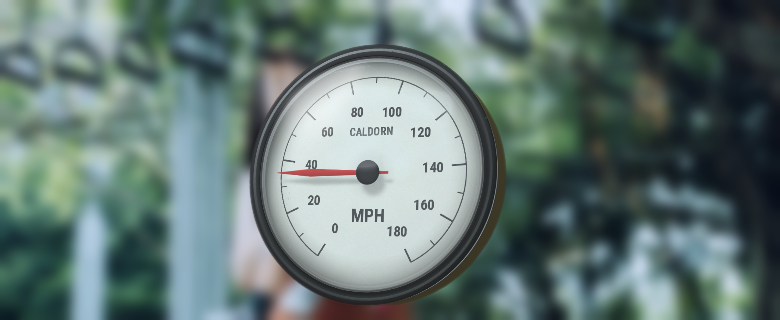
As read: {"value": 35, "unit": "mph"}
